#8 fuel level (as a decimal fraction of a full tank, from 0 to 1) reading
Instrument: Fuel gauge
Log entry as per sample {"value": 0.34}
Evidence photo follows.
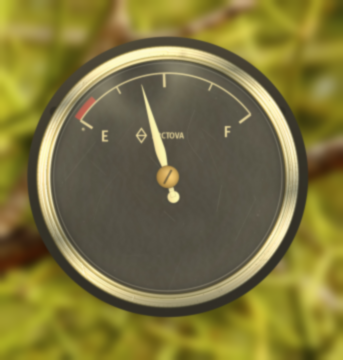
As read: {"value": 0.375}
